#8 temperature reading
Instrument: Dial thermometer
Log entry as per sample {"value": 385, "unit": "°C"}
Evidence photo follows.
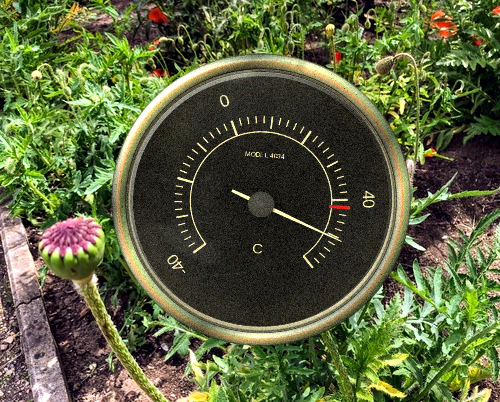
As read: {"value": 50, "unit": "°C"}
